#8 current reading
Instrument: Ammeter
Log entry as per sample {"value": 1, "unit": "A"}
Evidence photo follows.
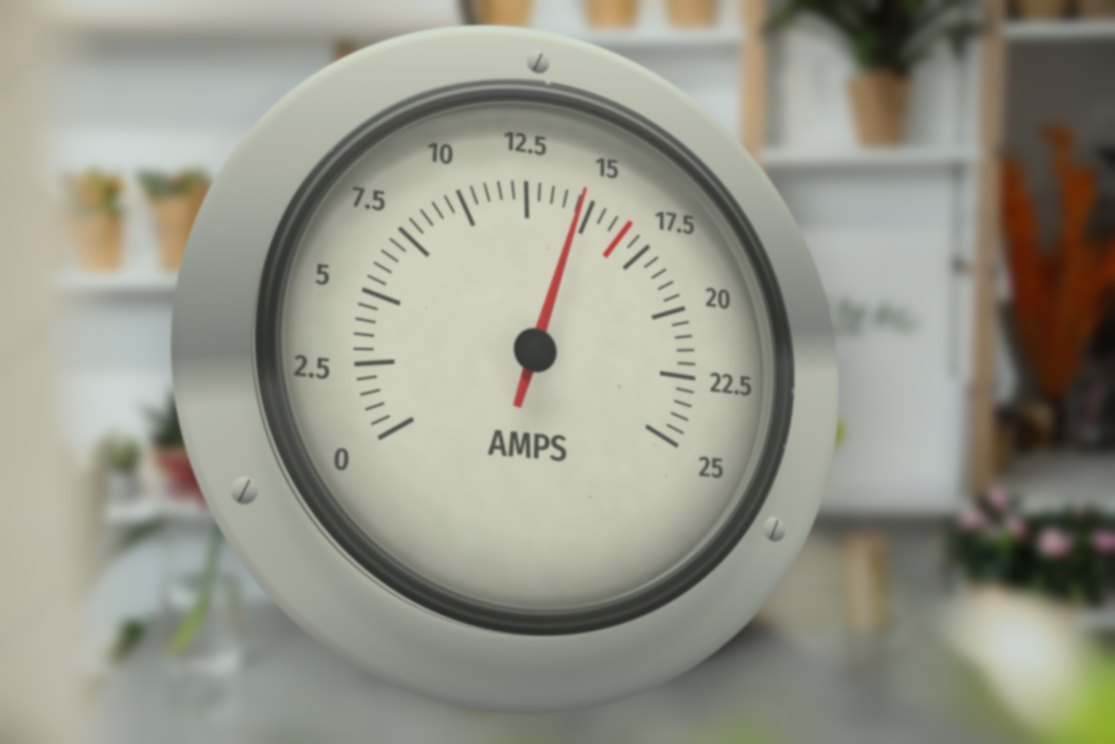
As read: {"value": 14.5, "unit": "A"}
